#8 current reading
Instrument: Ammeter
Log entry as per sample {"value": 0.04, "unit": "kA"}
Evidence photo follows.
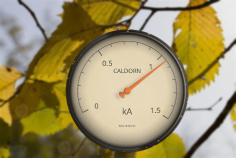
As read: {"value": 1.05, "unit": "kA"}
